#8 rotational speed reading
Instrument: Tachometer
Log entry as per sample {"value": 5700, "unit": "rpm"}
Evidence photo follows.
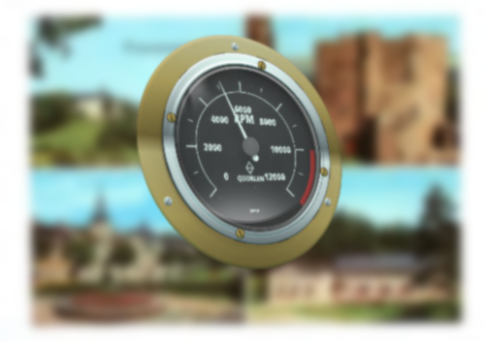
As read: {"value": 5000, "unit": "rpm"}
